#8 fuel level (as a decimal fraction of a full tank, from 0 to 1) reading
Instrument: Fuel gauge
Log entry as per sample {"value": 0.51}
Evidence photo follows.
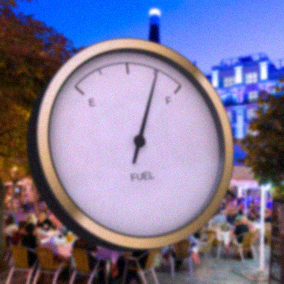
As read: {"value": 0.75}
